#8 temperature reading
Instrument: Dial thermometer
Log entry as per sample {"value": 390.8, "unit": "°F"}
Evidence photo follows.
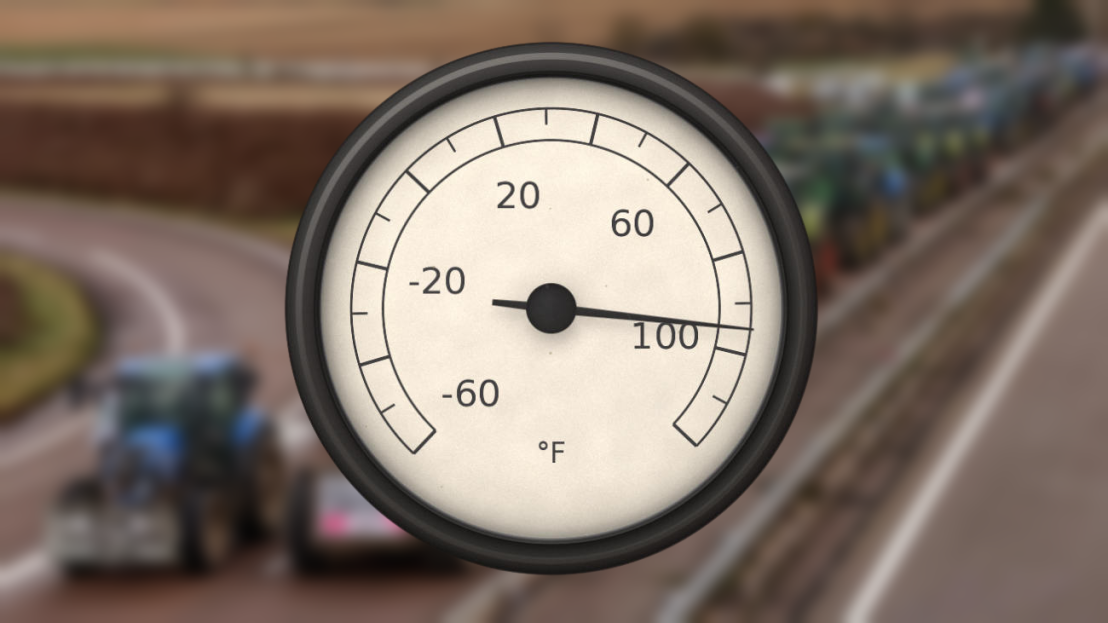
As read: {"value": 95, "unit": "°F"}
